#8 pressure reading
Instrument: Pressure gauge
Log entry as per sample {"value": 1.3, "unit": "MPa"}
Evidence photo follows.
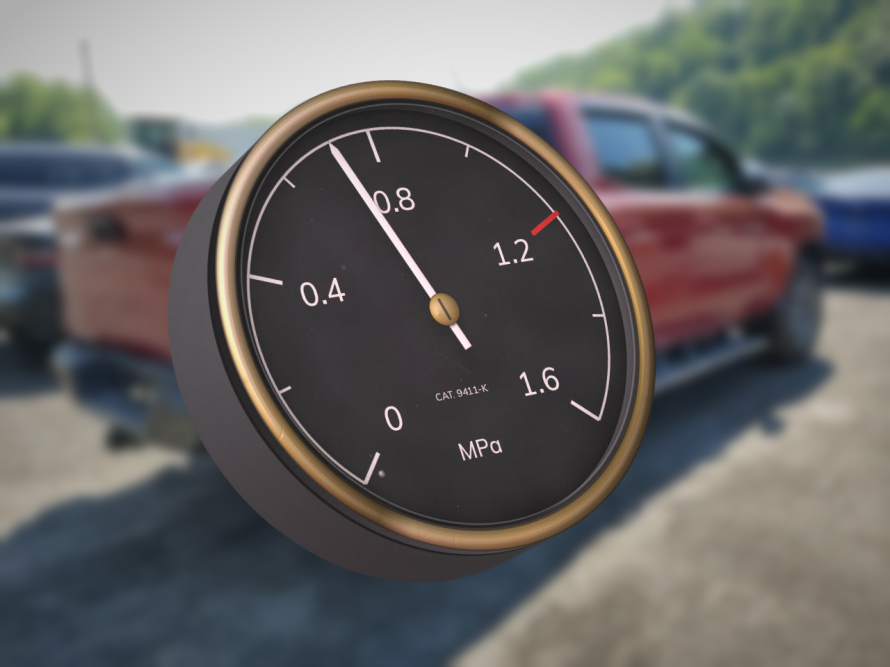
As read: {"value": 0.7, "unit": "MPa"}
